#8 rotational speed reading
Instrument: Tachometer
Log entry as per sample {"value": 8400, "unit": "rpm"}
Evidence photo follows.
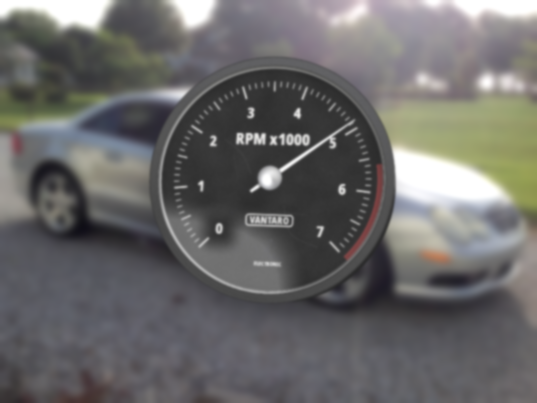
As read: {"value": 4900, "unit": "rpm"}
